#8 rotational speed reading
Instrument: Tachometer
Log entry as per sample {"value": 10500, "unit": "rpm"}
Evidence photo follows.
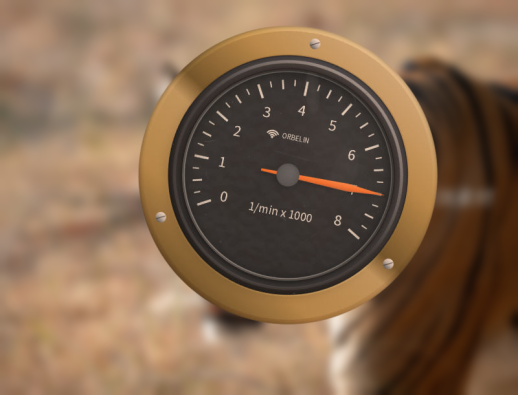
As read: {"value": 7000, "unit": "rpm"}
